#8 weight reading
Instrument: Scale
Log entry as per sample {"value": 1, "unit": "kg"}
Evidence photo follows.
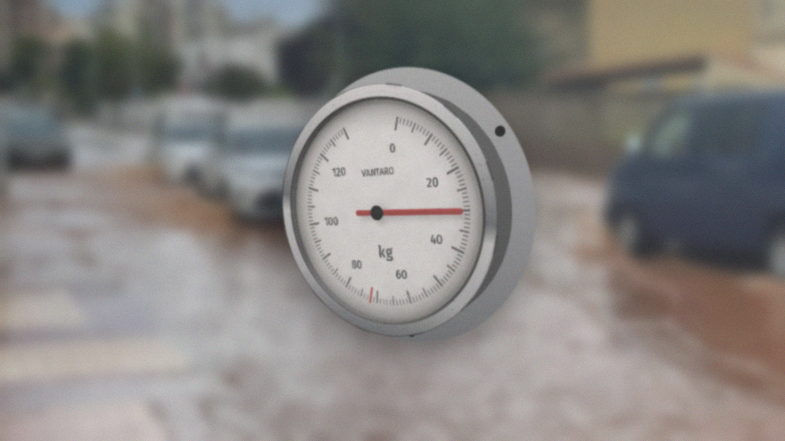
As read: {"value": 30, "unit": "kg"}
